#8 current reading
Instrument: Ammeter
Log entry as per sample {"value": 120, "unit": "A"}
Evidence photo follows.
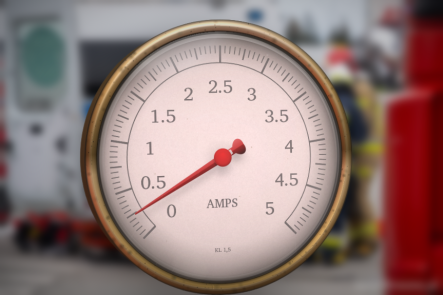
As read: {"value": 0.25, "unit": "A"}
